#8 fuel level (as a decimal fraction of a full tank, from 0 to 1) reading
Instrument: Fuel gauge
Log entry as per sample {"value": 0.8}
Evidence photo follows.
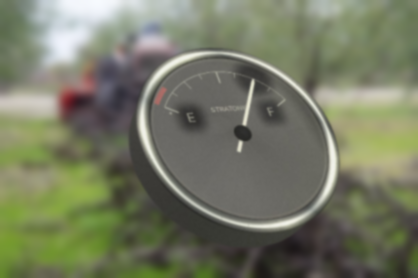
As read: {"value": 0.75}
